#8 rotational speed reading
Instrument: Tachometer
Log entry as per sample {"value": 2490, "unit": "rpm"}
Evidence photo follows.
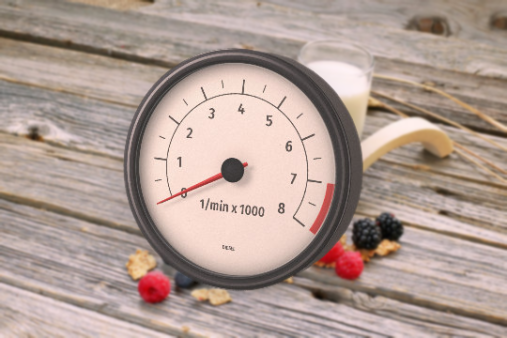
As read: {"value": 0, "unit": "rpm"}
